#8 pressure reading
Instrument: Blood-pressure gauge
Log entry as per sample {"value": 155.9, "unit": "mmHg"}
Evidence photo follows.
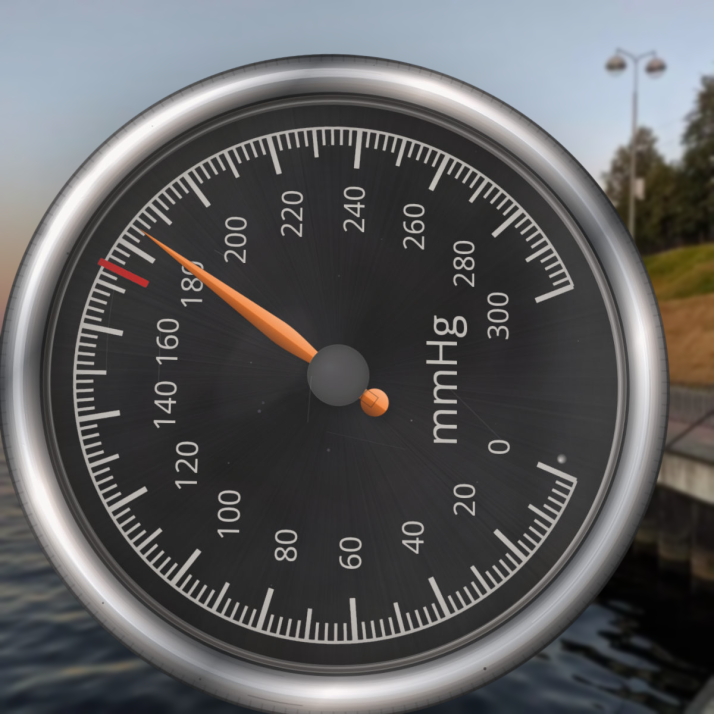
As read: {"value": 184, "unit": "mmHg"}
